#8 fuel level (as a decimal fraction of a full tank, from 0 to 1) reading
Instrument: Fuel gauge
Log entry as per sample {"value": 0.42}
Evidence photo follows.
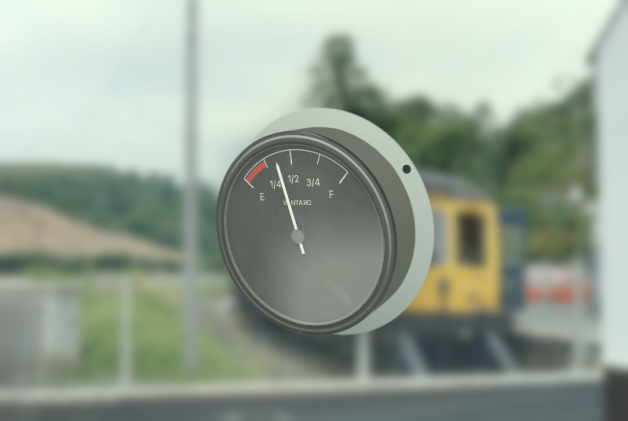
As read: {"value": 0.375}
